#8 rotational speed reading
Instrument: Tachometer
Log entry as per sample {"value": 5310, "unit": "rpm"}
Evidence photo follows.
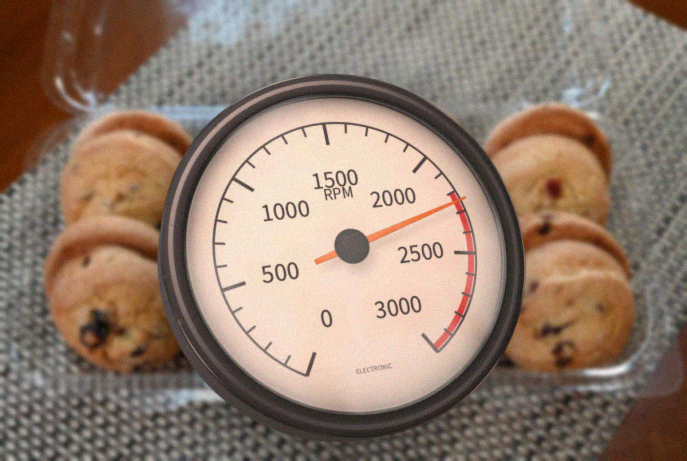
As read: {"value": 2250, "unit": "rpm"}
